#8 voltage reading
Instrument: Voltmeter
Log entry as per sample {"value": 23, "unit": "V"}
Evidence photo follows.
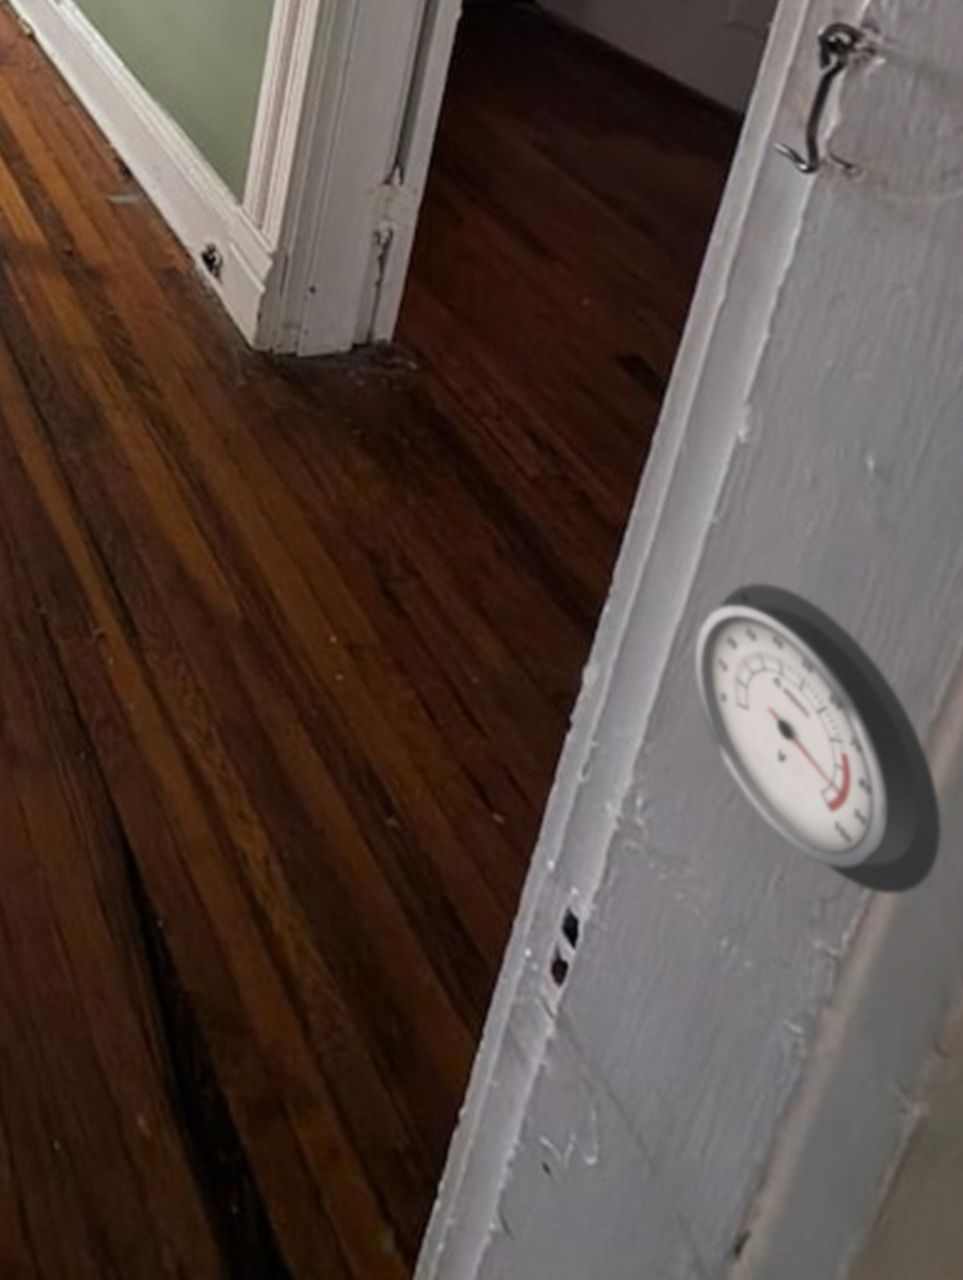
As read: {"value": 90, "unit": "V"}
